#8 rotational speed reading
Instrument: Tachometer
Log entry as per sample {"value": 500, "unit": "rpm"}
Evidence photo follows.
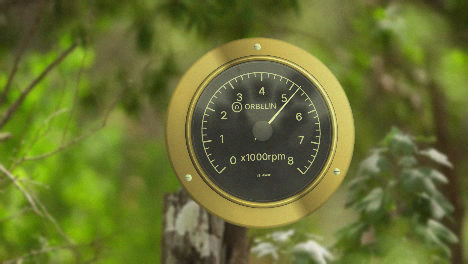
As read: {"value": 5200, "unit": "rpm"}
